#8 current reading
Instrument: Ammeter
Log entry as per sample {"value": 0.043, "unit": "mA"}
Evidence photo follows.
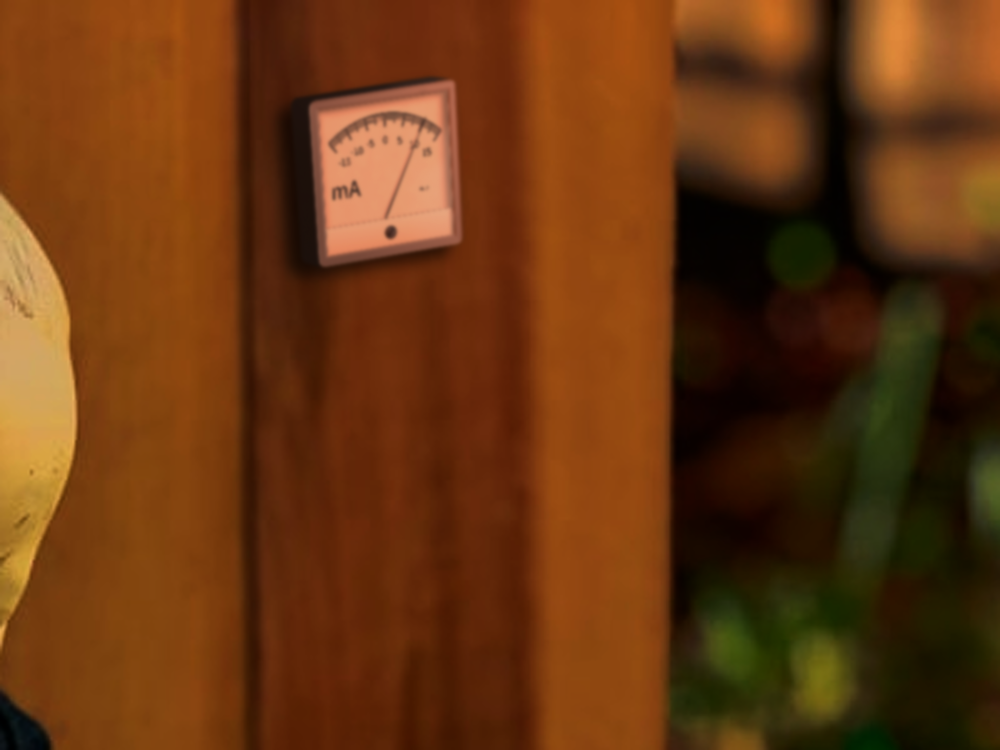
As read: {"value": 10, "unit": "mA"}
